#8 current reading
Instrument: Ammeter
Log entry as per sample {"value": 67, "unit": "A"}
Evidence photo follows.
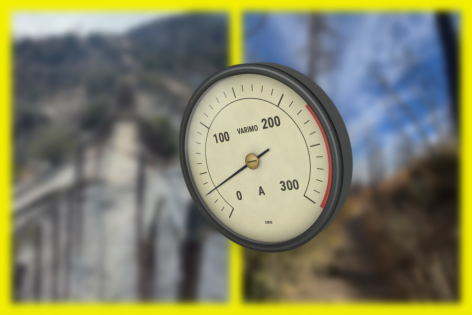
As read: {"value": 30, "unit": "A"}
